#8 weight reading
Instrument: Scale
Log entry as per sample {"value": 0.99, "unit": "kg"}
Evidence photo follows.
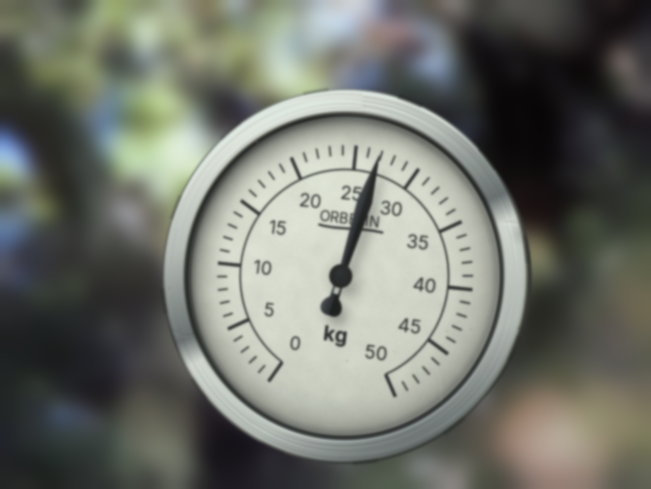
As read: {"value": 27, "unit": "kg"}
